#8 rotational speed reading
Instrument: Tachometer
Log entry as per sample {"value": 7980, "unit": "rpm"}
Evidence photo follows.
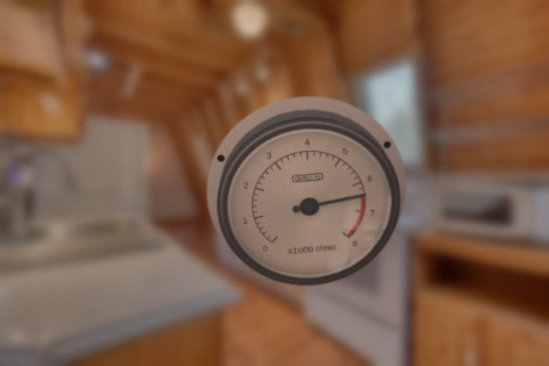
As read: {"value": 6400, "unit": "rpm"}
